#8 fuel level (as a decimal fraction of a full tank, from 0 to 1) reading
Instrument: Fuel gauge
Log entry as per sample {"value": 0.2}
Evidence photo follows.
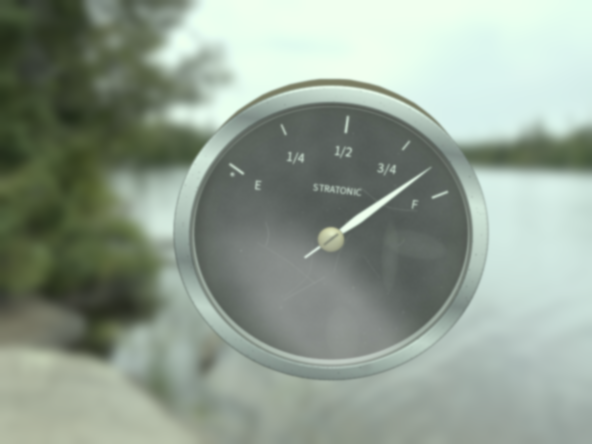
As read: {"value": 0.875}
